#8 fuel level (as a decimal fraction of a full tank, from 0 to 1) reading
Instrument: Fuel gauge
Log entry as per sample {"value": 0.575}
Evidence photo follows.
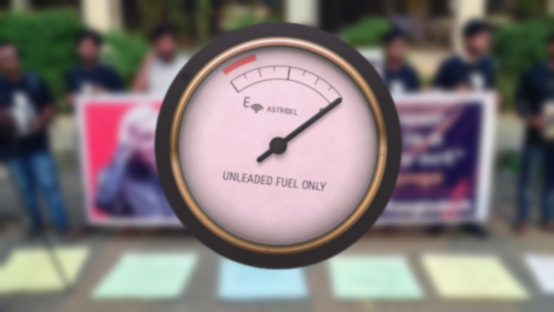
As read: {"value": 1}
